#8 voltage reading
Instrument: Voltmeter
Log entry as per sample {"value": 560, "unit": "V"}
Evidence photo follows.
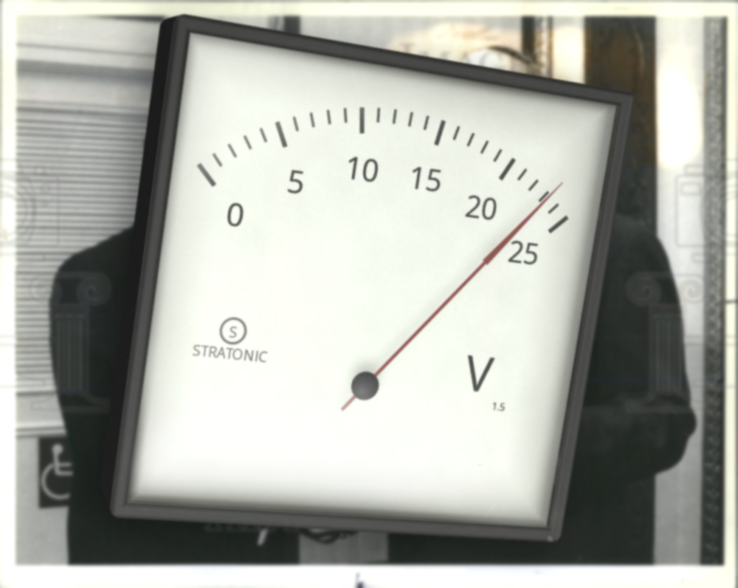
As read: {"value": 23, "unit": "V"}
